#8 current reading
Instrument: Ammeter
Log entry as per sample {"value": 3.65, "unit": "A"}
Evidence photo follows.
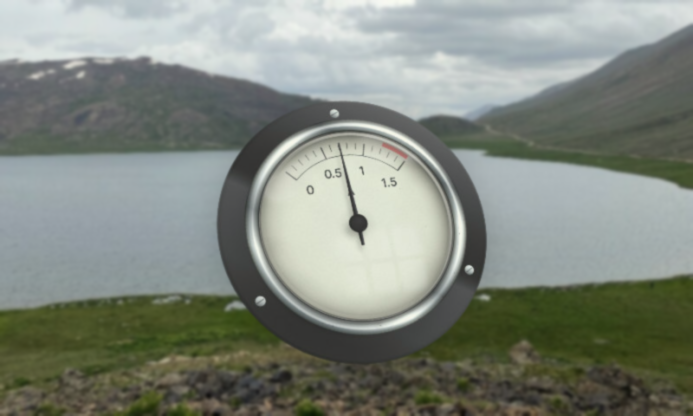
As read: {"value": 0.7, "unit": "A"}
